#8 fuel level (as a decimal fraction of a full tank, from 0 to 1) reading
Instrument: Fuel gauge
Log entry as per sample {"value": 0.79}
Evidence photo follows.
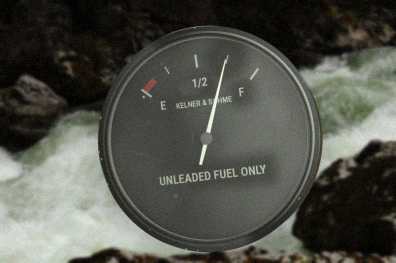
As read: {"value": 0.75}
